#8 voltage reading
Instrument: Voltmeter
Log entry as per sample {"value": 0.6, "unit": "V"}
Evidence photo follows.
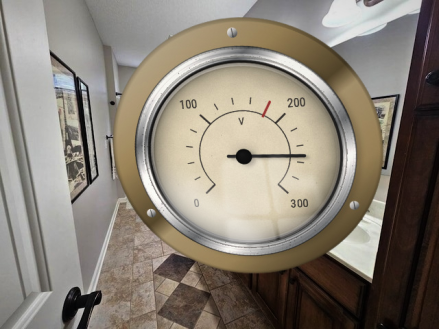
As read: {"value": 250, "unit": "V"}
